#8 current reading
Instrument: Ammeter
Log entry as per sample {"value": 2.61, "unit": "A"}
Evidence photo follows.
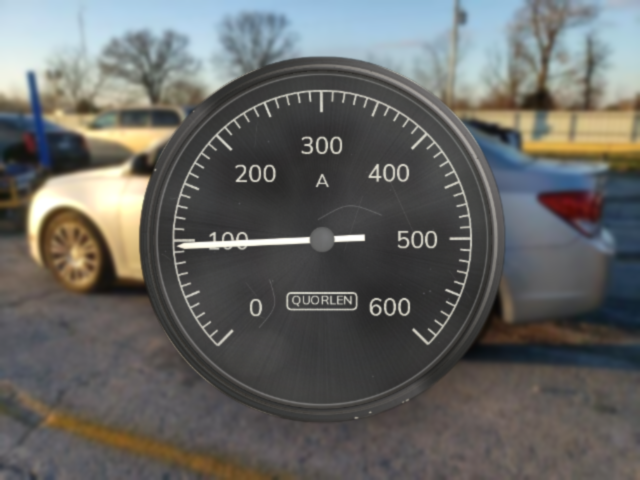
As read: {"value": 95, "unit": "A"}
